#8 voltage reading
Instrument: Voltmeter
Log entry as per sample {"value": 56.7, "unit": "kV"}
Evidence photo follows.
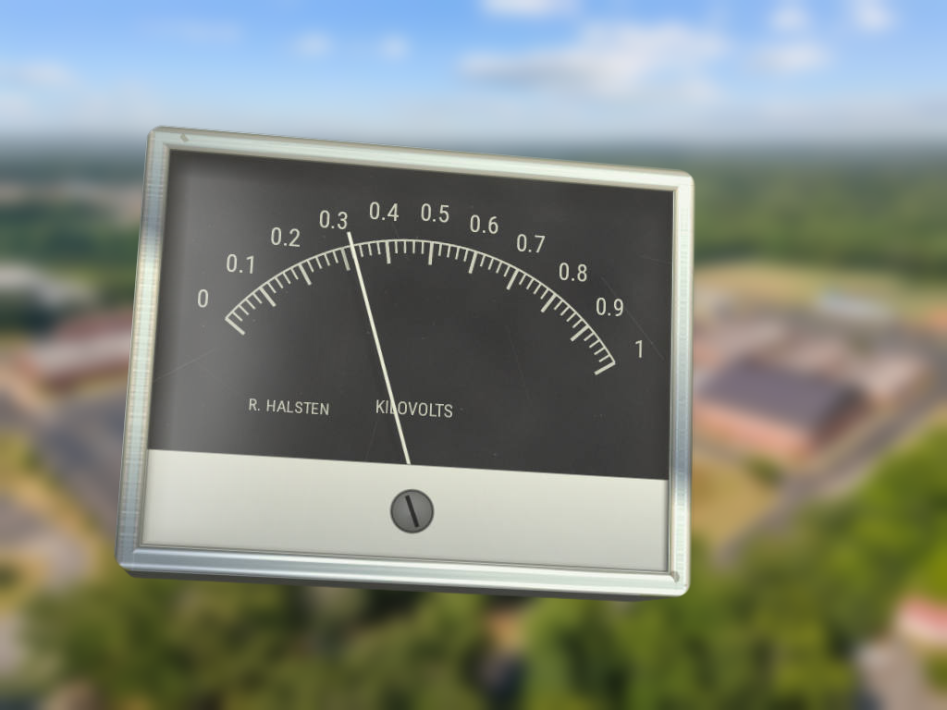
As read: {"value": 0.32, "unit": "kV"}
